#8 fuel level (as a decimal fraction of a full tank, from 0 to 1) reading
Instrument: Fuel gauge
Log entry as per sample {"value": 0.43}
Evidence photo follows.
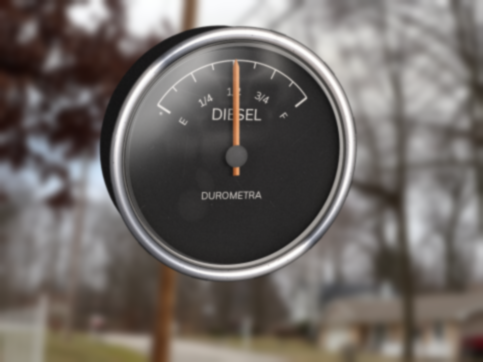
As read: {"value": 0.5}
